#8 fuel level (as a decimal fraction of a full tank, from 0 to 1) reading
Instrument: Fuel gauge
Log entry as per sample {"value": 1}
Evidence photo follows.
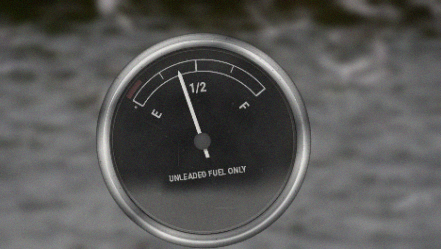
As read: {"value": 0.375}
